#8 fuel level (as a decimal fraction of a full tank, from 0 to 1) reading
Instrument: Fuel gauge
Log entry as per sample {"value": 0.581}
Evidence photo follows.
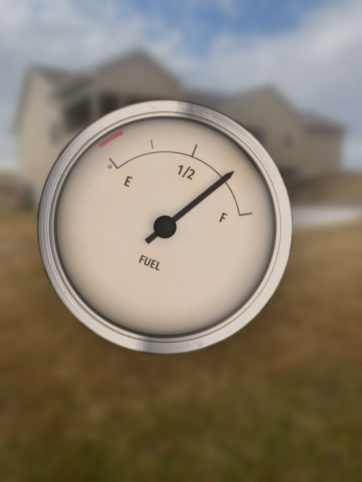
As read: {"value": 0.75}
